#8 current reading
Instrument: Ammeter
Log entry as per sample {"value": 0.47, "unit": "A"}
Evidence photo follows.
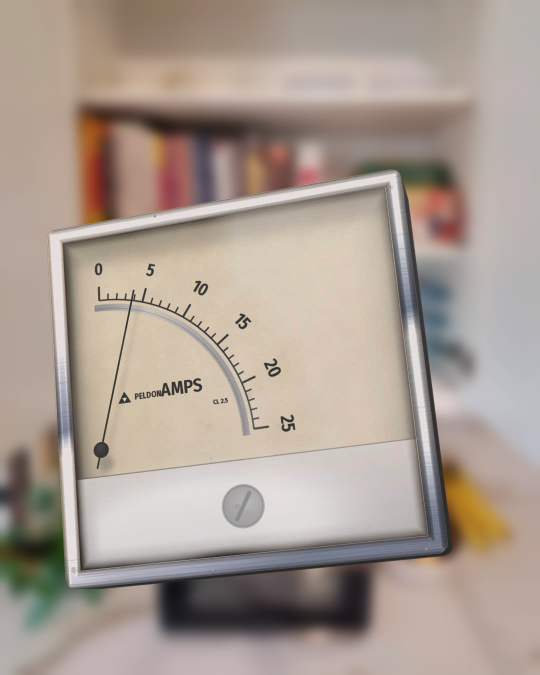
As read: {"value": 4, "unit": "A"}
